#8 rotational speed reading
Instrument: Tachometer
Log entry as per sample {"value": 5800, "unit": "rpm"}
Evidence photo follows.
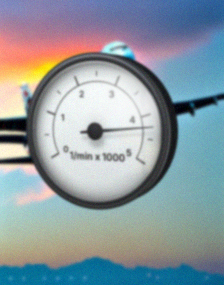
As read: {"value": 4250, "unit": "rpm"}
